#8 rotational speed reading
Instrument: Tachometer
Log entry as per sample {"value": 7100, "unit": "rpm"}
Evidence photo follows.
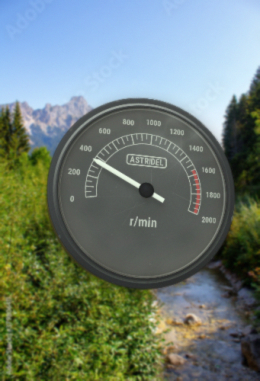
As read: {"value": 350, "unit": "rpm"}
